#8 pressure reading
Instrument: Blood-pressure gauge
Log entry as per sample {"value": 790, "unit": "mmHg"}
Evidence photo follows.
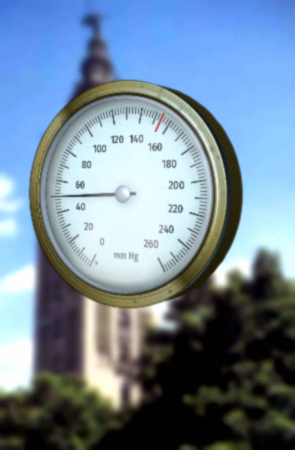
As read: {"value": 50, "unit": "mmHg"}
